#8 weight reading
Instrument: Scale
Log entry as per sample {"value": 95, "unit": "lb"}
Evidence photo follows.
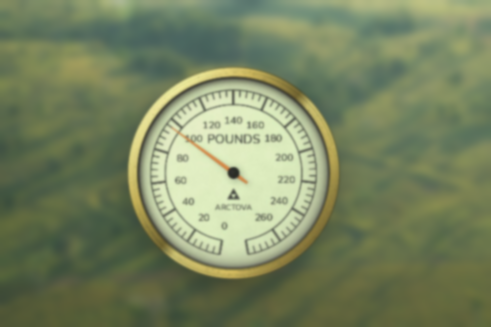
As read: {"value": 96, "unit": "lb"}
